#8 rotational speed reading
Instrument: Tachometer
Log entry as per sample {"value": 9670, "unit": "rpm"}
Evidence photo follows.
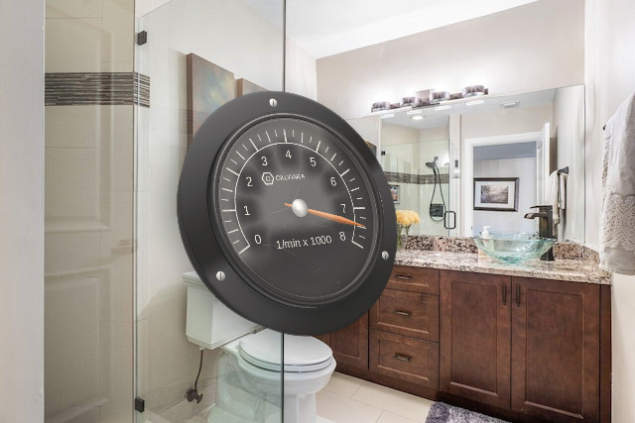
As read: {"value": 7500, "unit": "rpm"}
